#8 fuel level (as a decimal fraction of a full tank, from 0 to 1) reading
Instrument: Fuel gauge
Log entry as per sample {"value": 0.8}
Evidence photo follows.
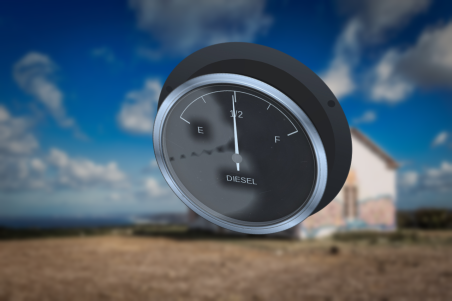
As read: {"value": 0.5}
